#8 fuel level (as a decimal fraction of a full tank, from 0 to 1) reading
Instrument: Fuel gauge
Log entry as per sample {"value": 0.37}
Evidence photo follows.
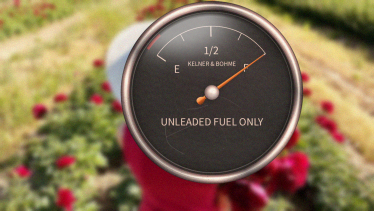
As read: {"value": 1}
